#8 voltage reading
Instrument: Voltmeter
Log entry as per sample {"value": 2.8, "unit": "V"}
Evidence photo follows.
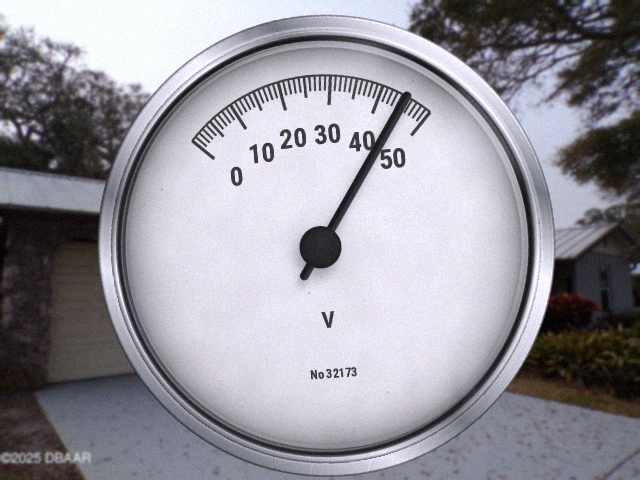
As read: {"value": 45, "unit": "V"}
